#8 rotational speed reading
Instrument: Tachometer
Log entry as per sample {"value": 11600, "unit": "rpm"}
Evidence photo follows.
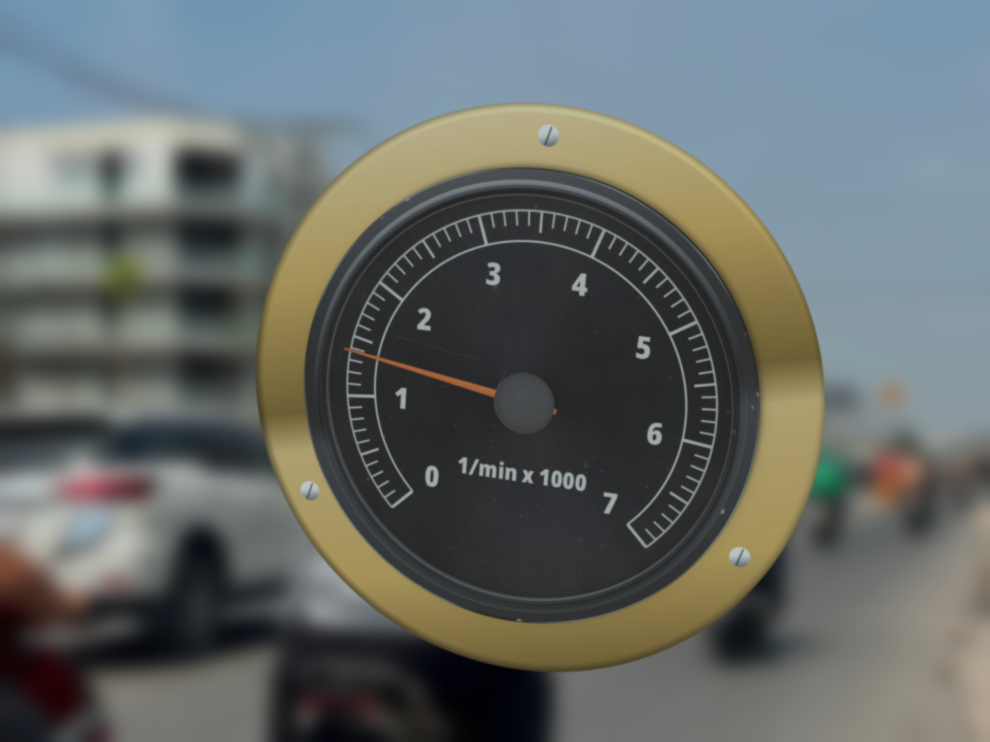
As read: {"value": 1400, "unit": "rpm"}
